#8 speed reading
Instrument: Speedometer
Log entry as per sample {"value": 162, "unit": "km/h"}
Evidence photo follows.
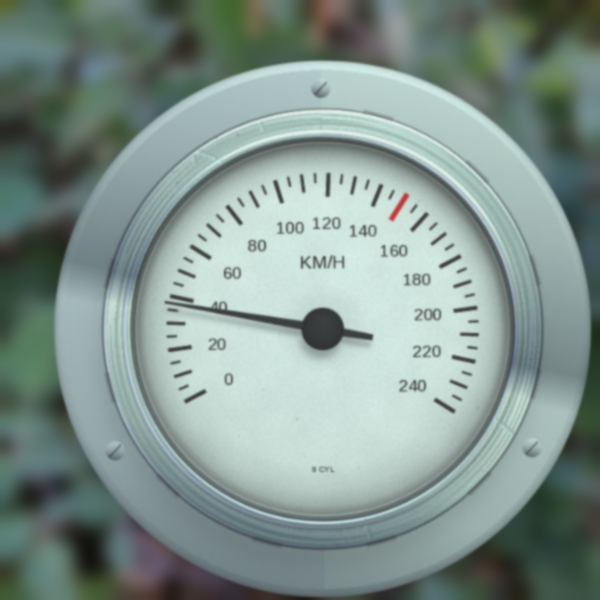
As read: {"value": 37.5, "unit": "km/h"}
